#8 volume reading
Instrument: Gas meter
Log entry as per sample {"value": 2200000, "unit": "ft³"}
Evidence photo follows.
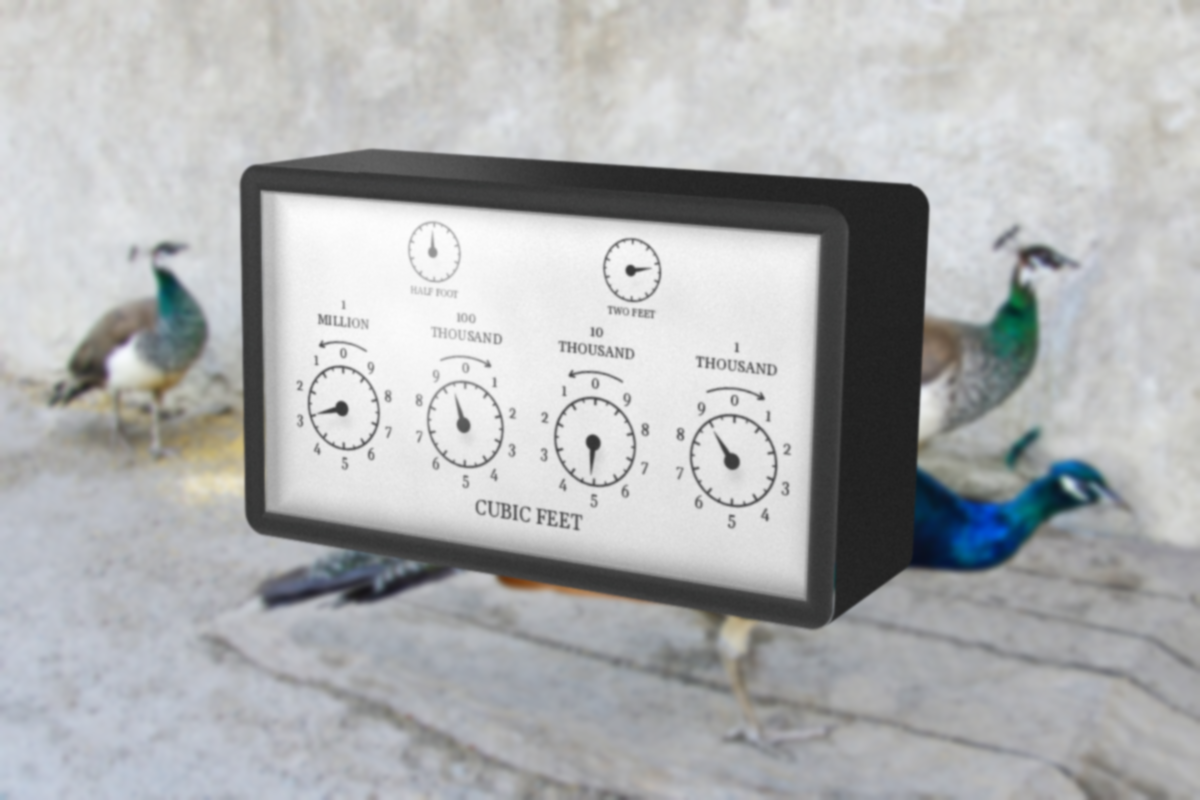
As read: {"value": 294900, "unit": "ft³"}
